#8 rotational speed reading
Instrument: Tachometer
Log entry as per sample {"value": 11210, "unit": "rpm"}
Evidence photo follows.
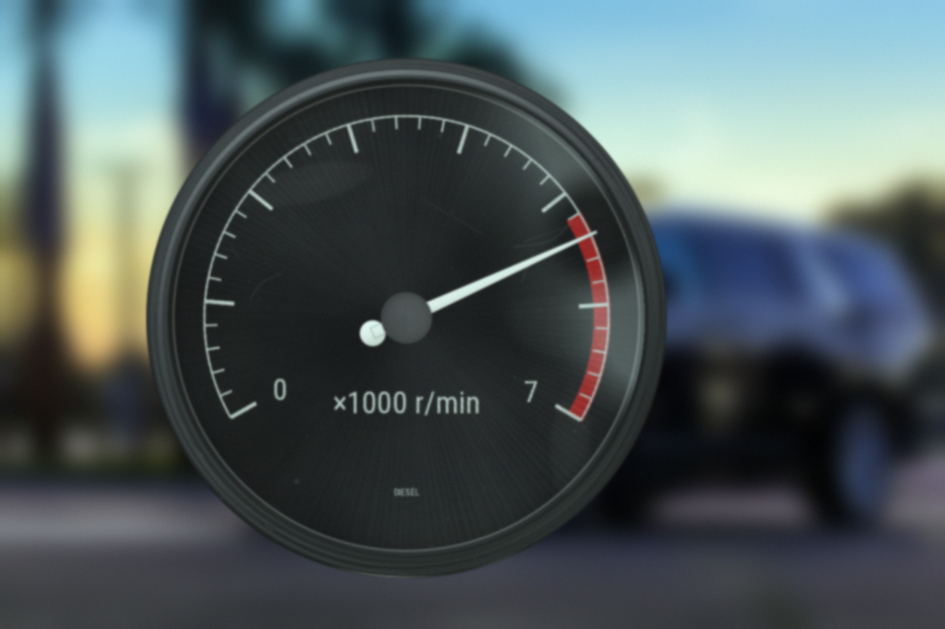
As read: {"value": 5400, "unit": "rpm"}
